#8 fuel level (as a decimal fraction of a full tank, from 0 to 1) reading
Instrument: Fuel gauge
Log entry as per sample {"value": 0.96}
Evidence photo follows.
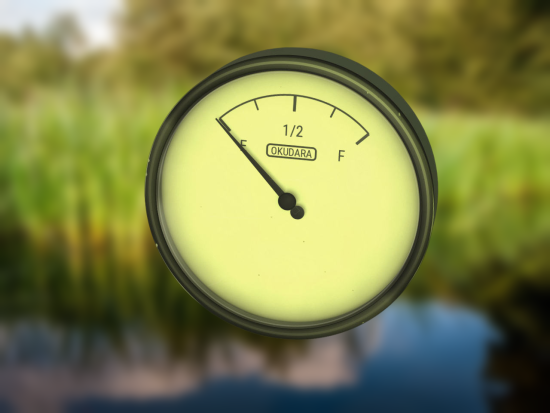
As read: {"value": 0}
